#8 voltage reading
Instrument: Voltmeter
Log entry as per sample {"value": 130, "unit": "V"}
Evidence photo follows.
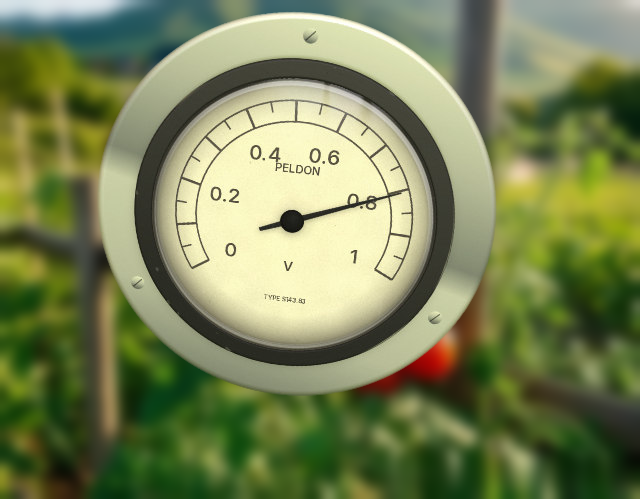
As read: {"value": 0.8, "unit": "V"}
